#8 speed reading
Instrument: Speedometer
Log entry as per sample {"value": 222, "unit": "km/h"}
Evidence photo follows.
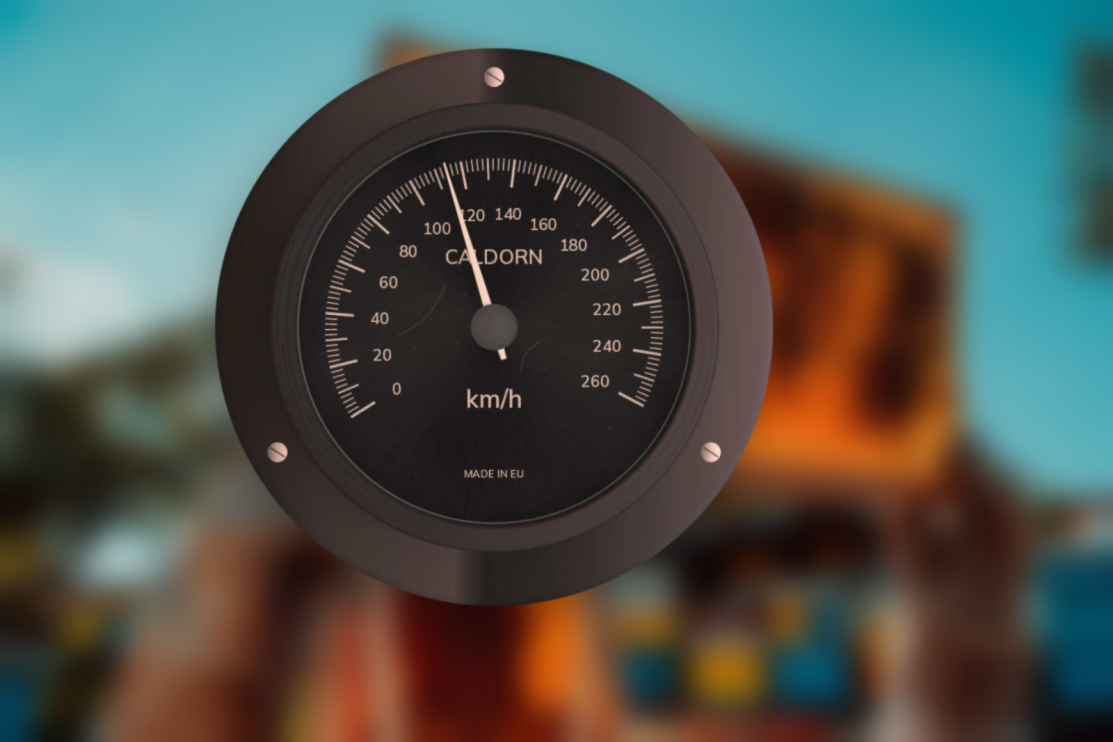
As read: {"value": 114, "unit": "km/h"}
